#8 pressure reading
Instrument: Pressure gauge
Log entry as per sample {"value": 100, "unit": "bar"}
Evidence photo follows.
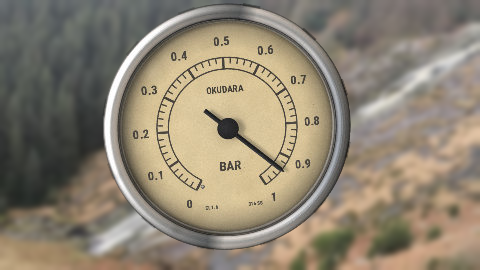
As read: {"value": 0.94, "unit": "bar"}
